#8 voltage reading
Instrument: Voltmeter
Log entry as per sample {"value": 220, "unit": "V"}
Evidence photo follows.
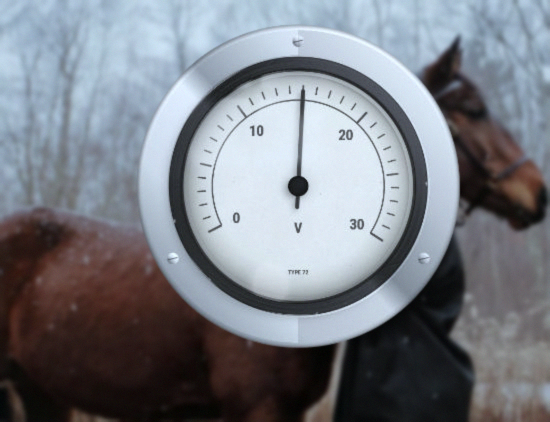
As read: {"value": 15, "unit": "V"}
